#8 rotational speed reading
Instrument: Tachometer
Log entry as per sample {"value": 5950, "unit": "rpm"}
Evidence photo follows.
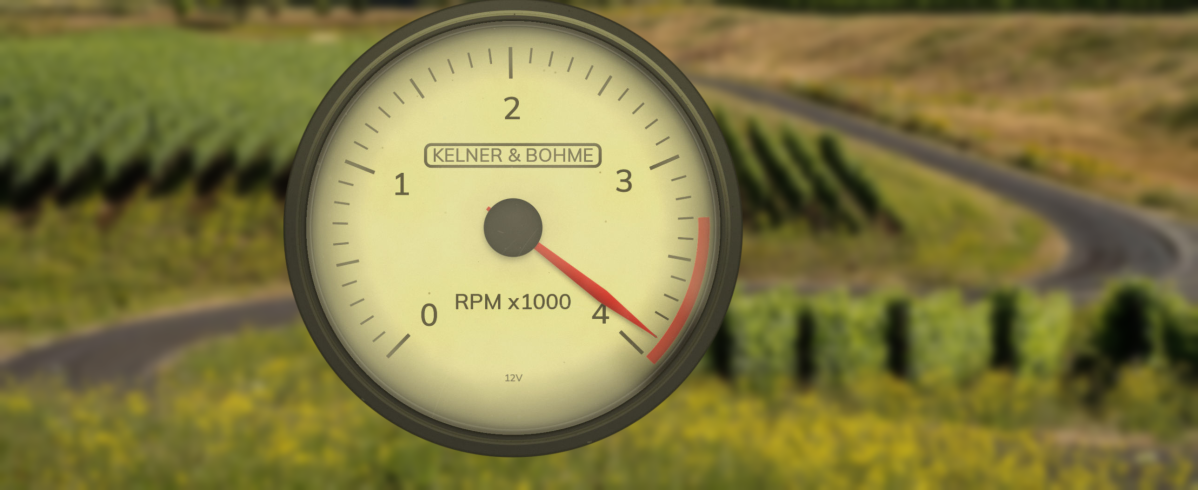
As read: {"value": 3900, "unit": "rpm"}
